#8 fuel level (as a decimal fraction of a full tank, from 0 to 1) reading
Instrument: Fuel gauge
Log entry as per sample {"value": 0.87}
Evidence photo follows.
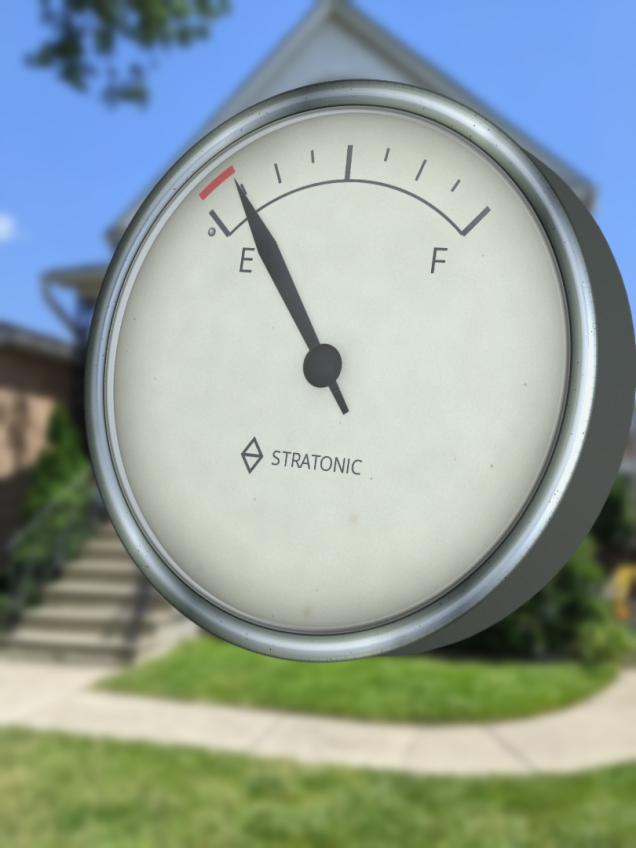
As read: {"value": 0.125}
